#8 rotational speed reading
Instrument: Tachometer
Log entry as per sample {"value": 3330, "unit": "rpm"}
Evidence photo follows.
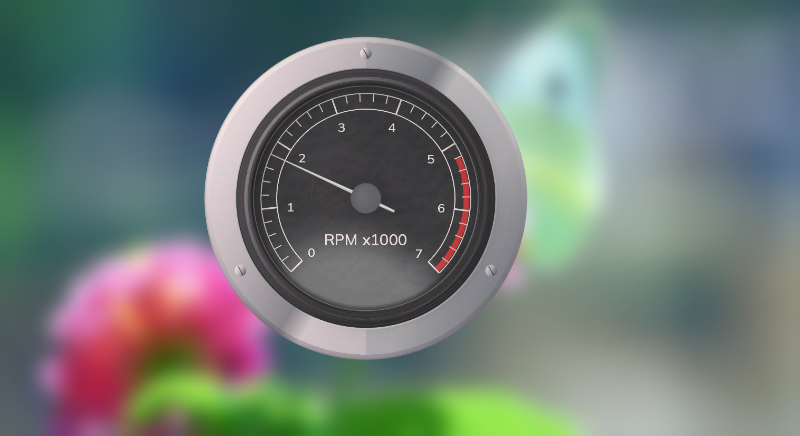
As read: {"value": 1800, "unit": "rpm"}
